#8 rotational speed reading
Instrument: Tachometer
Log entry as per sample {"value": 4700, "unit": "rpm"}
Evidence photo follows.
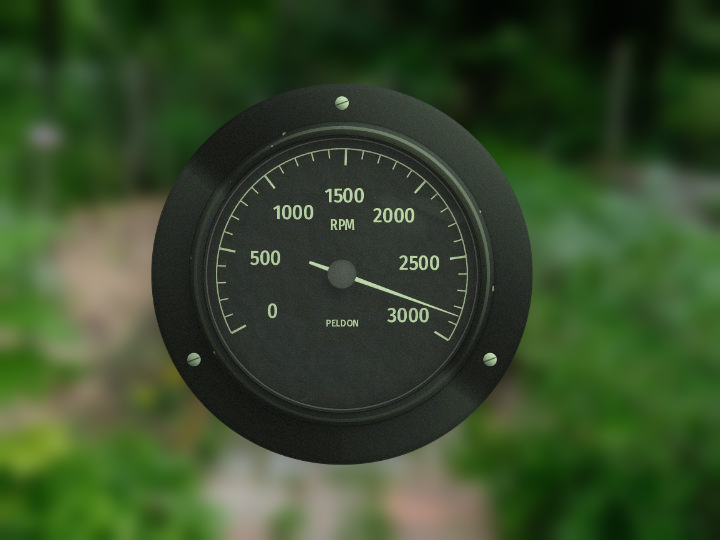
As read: {"value": 2850, "unit": "rpm"}
